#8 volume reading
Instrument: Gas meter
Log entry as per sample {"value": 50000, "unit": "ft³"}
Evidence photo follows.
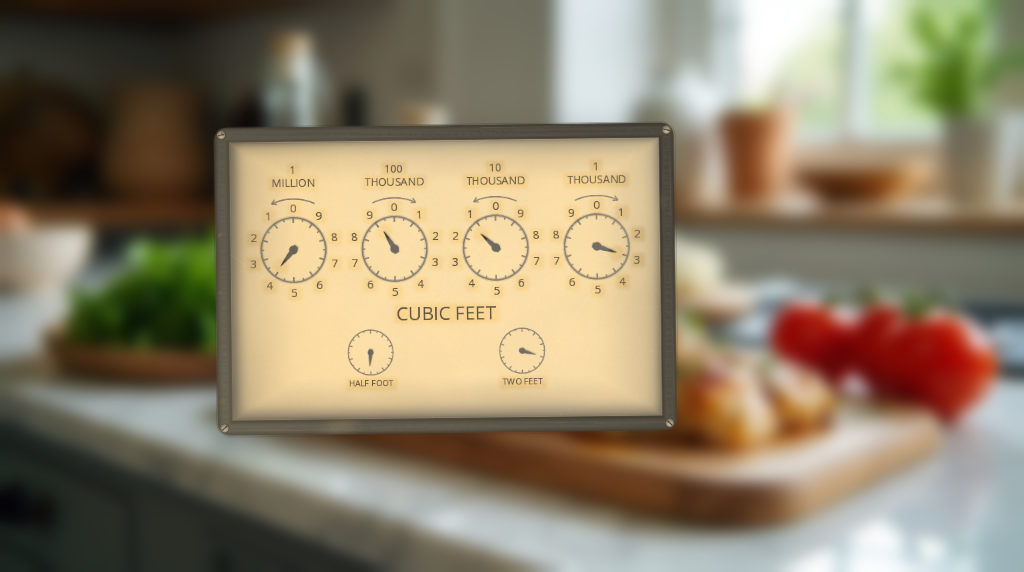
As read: {"value": 391300, "unit": "ft³"}
